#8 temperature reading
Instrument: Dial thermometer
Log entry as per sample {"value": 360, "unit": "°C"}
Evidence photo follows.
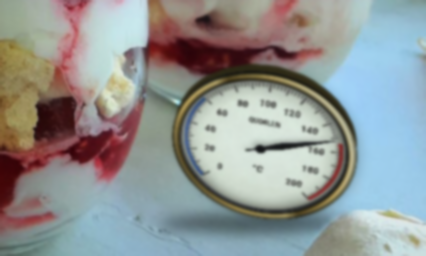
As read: {"value": 150, "unit": "°C"}
